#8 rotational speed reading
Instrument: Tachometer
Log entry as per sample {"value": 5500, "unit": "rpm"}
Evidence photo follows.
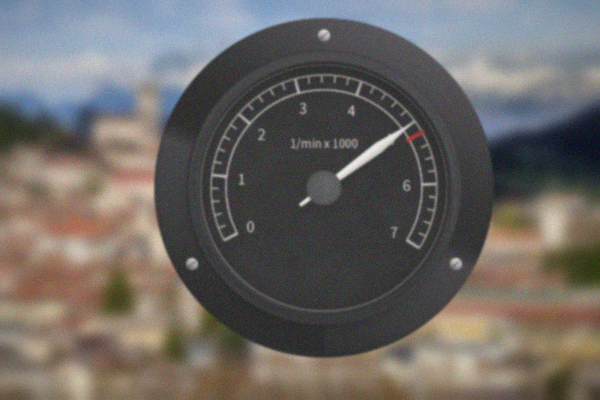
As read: {"value": 5000, "unit": "rpm"}
